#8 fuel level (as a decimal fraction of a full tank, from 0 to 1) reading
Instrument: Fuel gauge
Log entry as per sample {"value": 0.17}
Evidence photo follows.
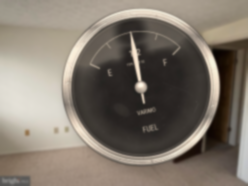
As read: {"value": 0.5}
